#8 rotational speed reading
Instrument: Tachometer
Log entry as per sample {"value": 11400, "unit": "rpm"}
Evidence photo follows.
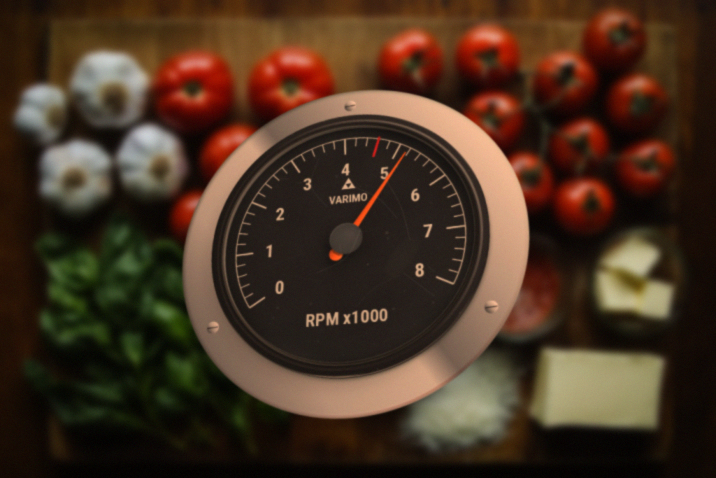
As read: {"value": 5200, "unit": "rpm"}
